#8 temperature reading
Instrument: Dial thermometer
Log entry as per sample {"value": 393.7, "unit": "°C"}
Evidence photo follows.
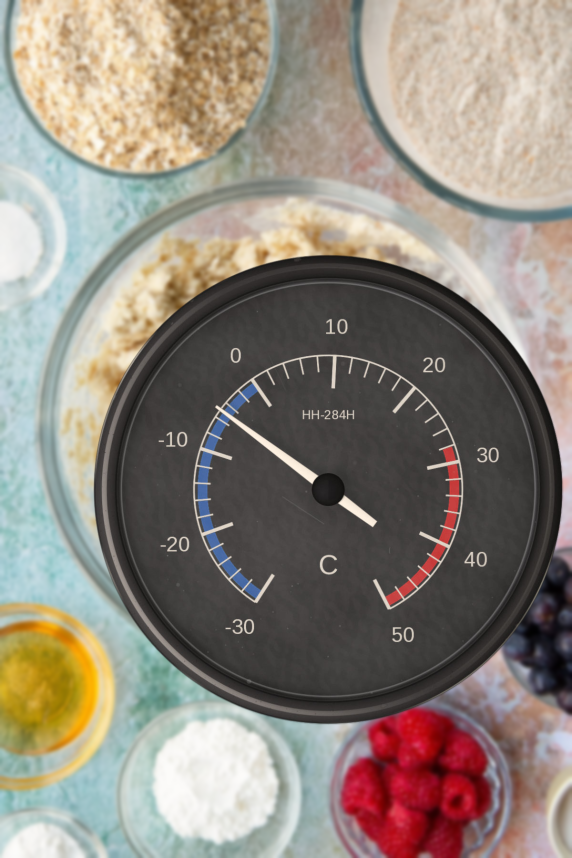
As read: {"value": -5, "unit": "°C"}
